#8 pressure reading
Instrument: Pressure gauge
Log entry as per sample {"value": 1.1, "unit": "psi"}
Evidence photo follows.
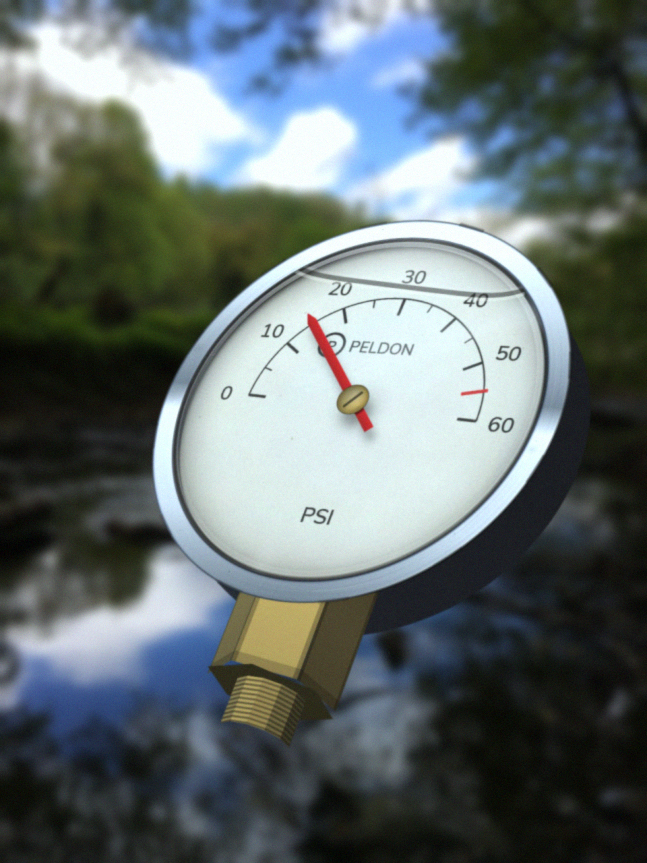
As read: {"value": 15, "unit": "psi"}
